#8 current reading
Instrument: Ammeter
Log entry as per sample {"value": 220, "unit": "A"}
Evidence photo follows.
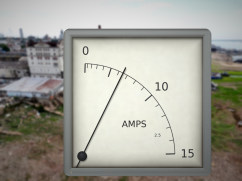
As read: {"value": 6.5, "unit": "A"}
